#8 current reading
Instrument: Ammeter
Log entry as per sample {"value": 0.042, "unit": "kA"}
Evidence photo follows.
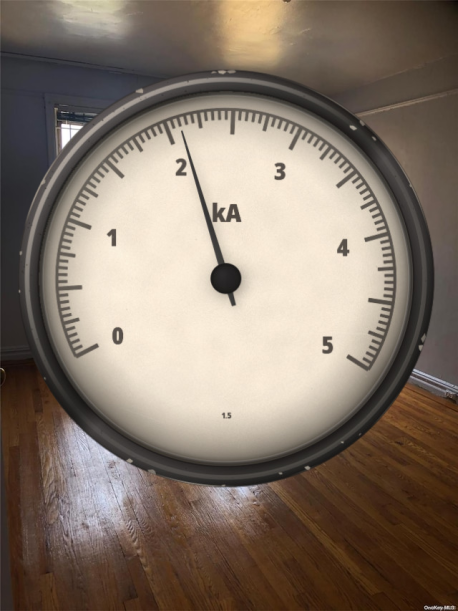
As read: {"value": 2.1, "unit": "kA"}
